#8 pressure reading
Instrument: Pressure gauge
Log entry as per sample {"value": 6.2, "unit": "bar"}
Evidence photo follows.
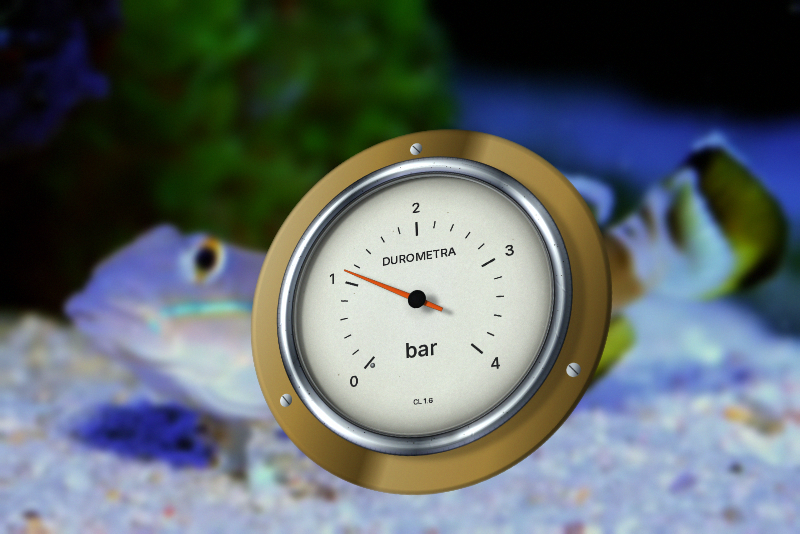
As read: {"value": 1.1, "unit": "bar"}
